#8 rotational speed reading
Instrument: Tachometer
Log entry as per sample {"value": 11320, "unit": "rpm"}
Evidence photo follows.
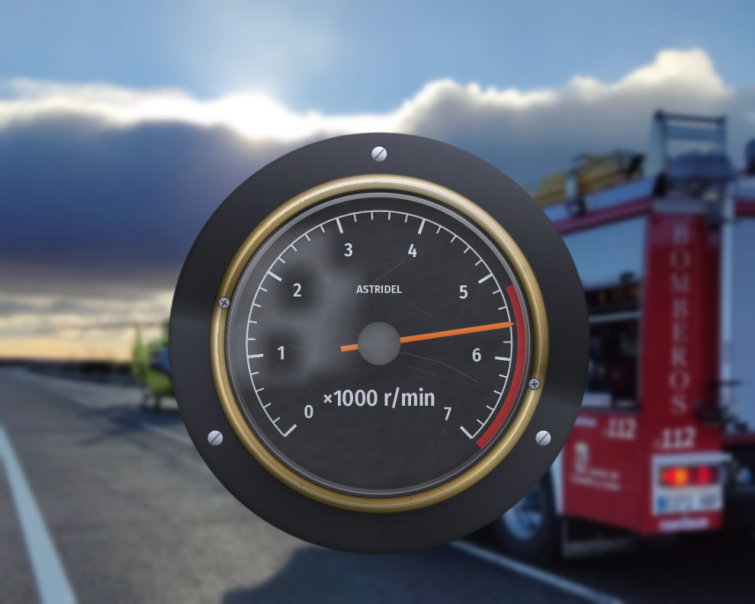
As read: {"value": 5600, "unit": "rpm"}
